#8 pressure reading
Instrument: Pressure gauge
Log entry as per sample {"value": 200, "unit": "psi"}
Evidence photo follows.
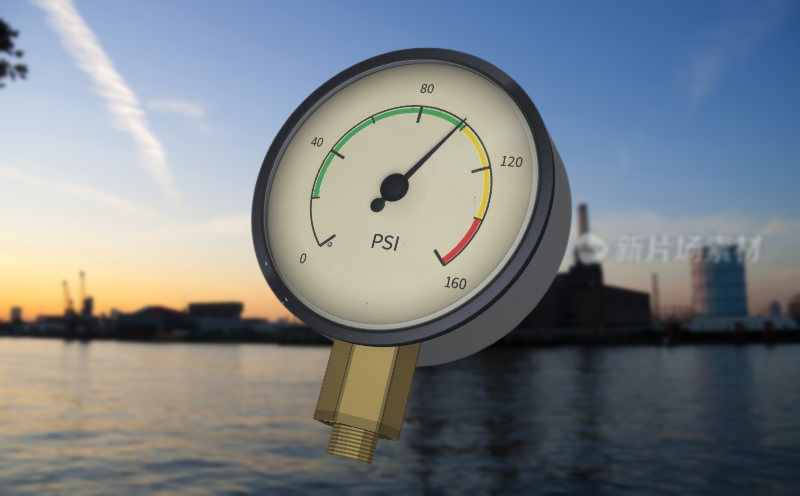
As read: {"value": 100, "unit": "psi"}
